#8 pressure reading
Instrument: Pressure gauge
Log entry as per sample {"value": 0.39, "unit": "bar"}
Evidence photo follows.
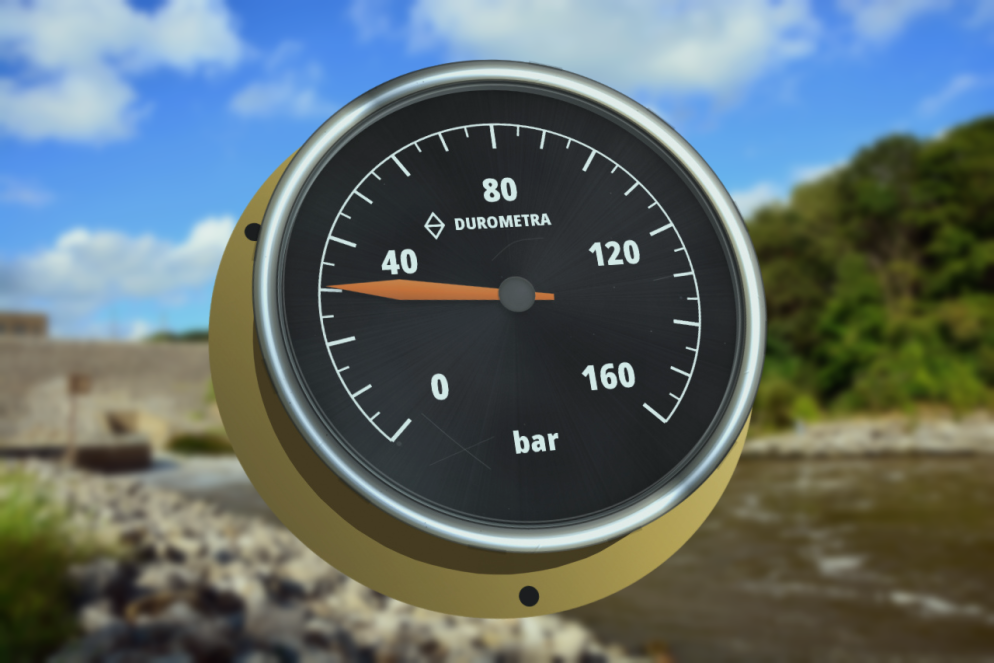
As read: {"value": 30, "unit": "bar"}
